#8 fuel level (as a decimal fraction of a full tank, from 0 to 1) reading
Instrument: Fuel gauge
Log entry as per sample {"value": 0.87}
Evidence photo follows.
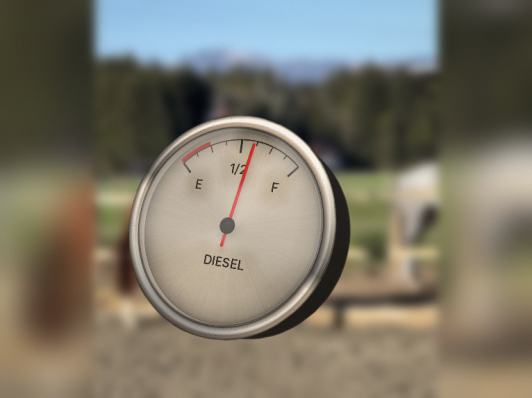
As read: {"value": 0.625}
